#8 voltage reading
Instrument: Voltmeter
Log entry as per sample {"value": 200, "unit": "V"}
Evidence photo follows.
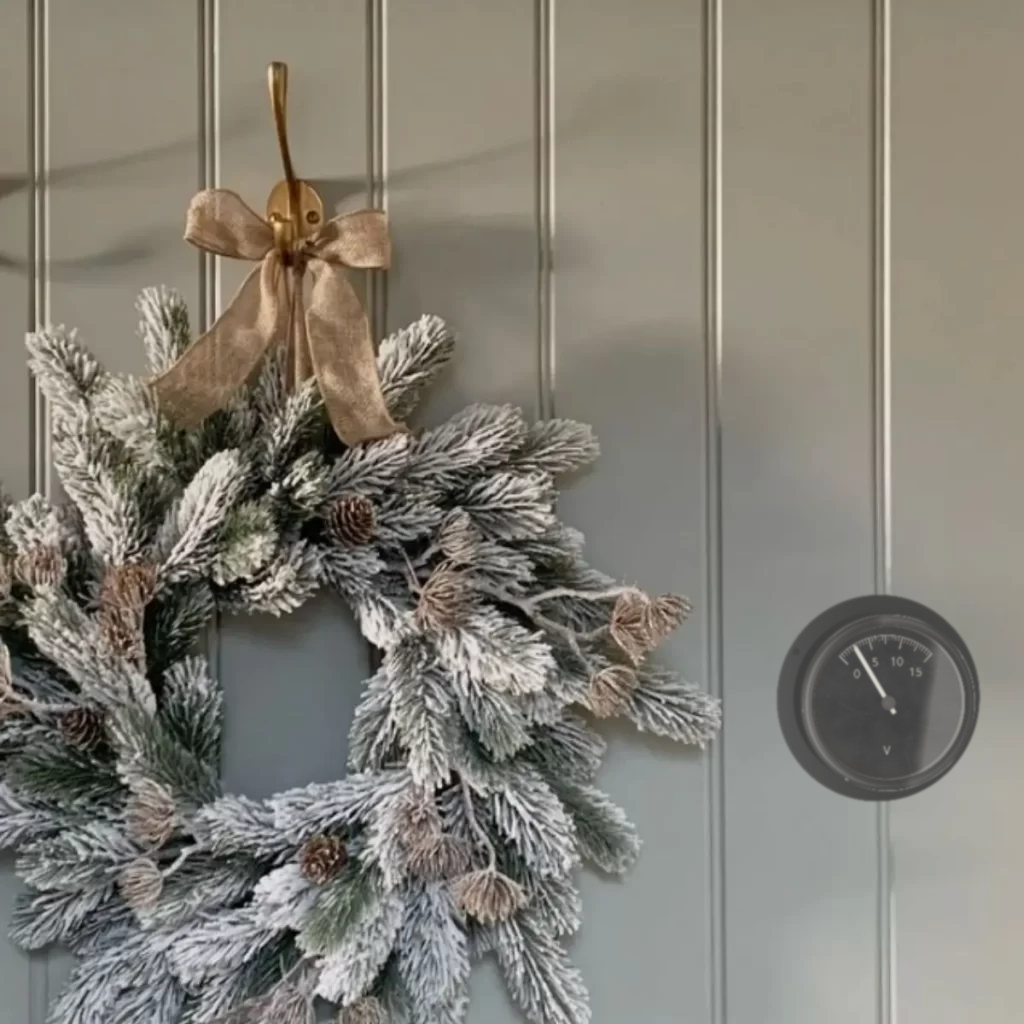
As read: {"value": 2.5, "unit": "V"}
